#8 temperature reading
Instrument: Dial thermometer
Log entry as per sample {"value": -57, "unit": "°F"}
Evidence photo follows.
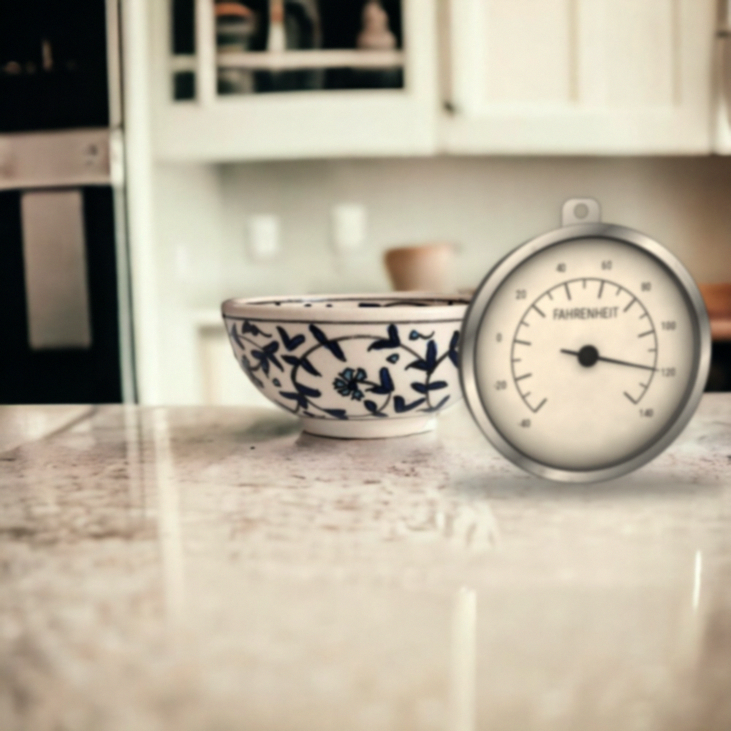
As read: {"value": 120, "unit": "°F"}
